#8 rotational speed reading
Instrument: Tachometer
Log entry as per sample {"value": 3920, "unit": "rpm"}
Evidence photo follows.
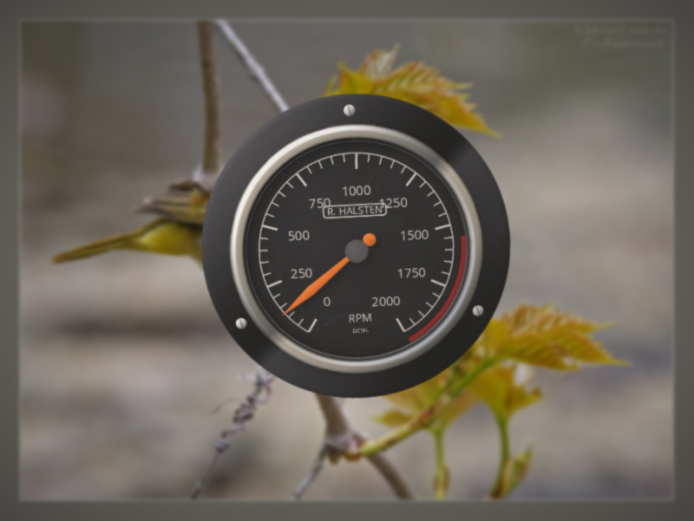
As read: {"value": 125, "unit": "rpm"}
